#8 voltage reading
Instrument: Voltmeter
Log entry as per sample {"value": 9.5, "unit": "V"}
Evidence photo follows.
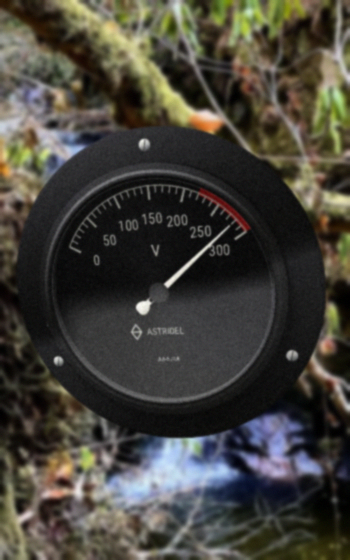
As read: {"value": 280, "unit": "V"}
